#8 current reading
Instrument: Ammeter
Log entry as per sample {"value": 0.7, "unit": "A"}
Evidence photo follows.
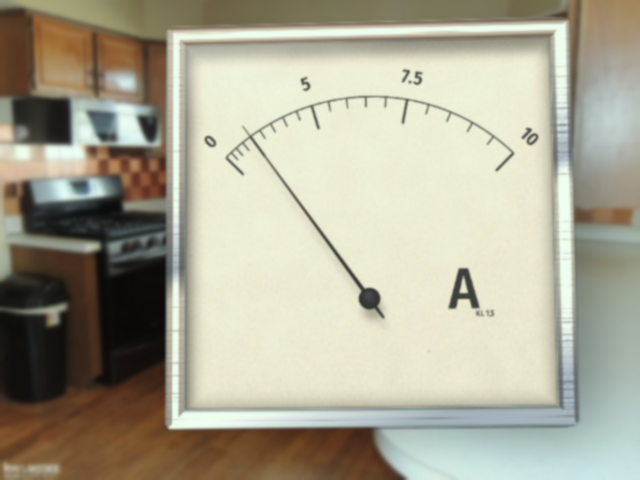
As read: {"value": 2.5, "unit": "A"}
